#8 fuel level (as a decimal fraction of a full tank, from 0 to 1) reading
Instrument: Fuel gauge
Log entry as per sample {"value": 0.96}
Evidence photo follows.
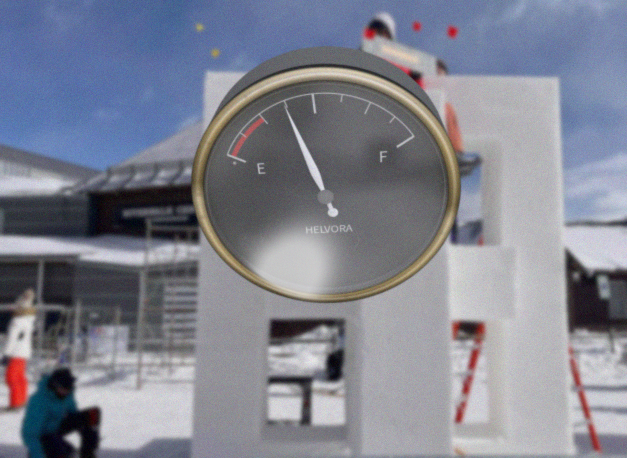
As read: {"value": 0.375}
